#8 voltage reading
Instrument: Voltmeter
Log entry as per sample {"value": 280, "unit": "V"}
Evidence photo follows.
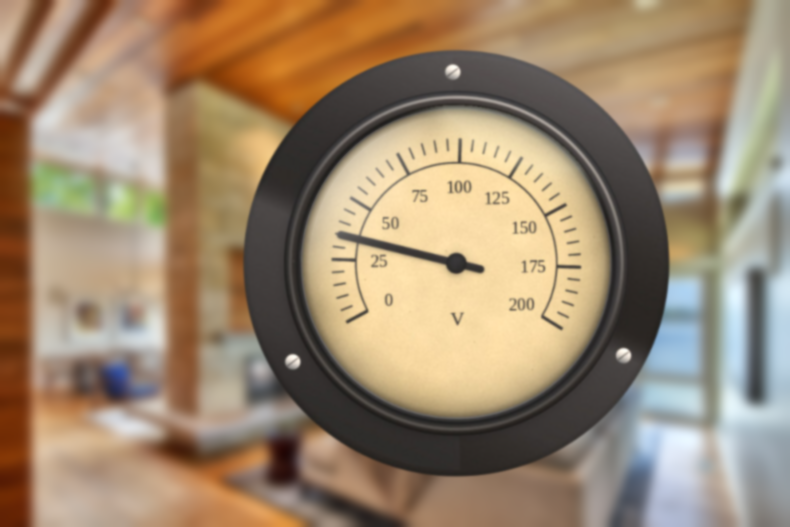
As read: {"value": 35, "unit": "V"}
